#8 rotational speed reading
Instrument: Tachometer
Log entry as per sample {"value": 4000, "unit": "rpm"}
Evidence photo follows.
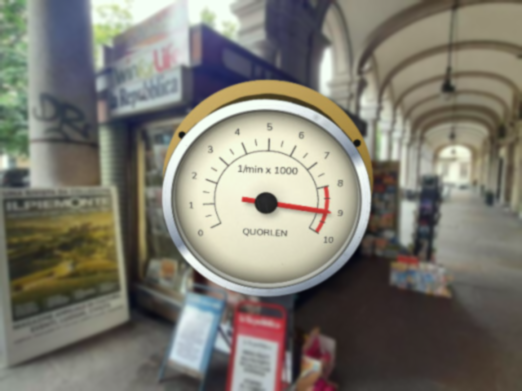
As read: {"value": 9000, "unit": "rpm"}
